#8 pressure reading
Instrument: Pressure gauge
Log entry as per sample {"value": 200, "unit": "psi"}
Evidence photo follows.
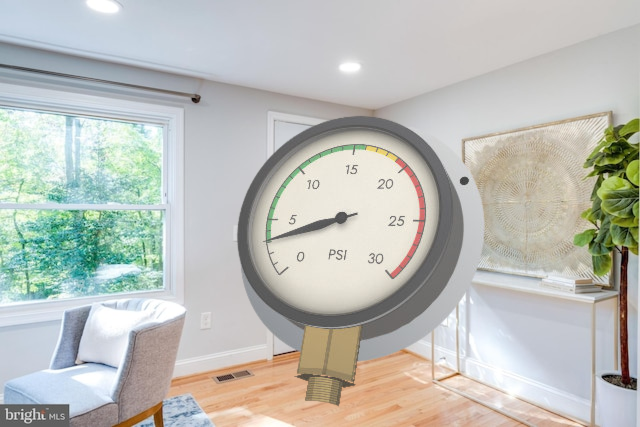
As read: {"value": 3, "unit": "psi"}
